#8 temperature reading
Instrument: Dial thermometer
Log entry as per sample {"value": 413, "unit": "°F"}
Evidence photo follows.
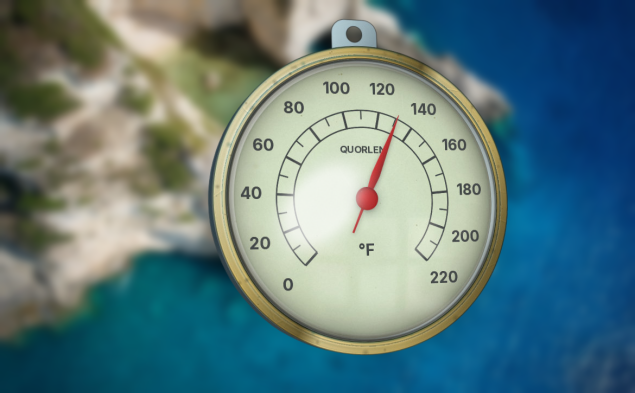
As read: {"value": 130, "unit": "°F"}
